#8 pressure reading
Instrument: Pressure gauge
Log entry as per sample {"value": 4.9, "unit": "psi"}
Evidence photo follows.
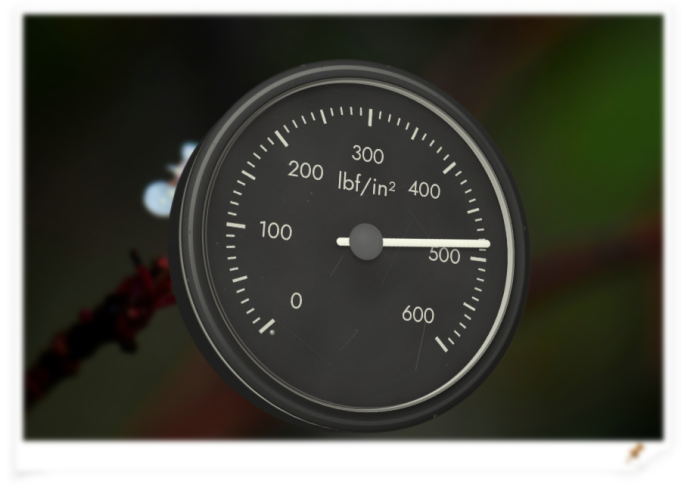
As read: {"value": 485, "unit": "psi"}
